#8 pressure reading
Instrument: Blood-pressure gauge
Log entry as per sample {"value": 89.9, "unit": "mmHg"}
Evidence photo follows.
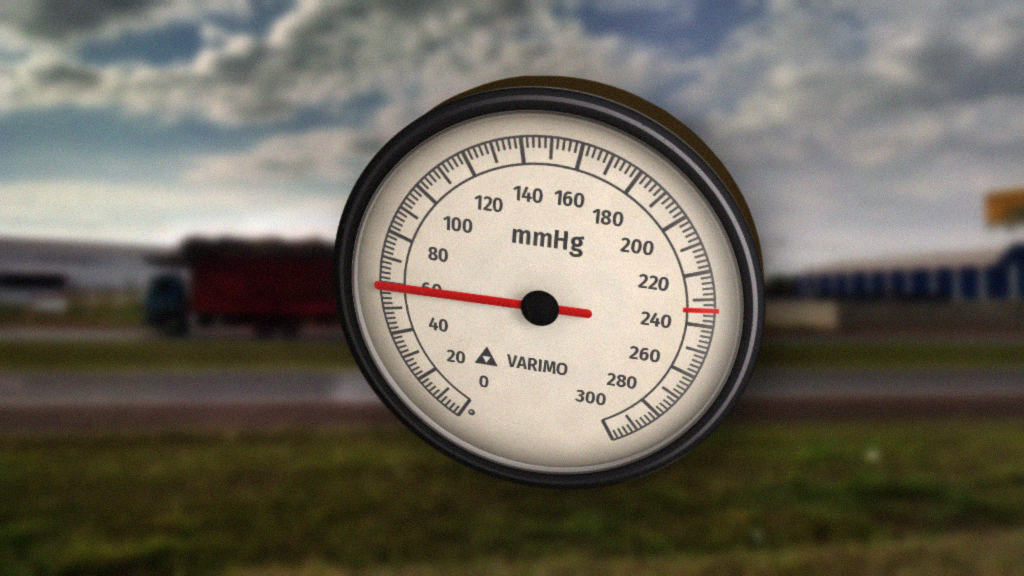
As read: {"value": 60, "unit": "mmHg"}
